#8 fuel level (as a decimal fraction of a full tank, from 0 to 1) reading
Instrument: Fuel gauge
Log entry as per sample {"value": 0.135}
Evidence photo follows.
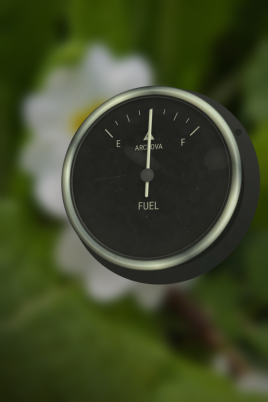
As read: {"value": 0.5}
